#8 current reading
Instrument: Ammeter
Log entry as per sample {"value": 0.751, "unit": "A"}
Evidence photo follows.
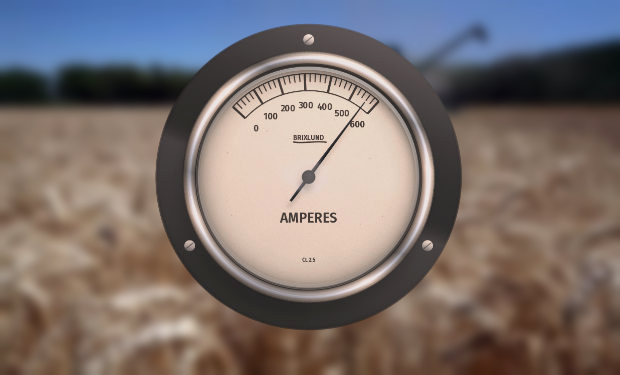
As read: {"value": 560, "unit": "A"}
